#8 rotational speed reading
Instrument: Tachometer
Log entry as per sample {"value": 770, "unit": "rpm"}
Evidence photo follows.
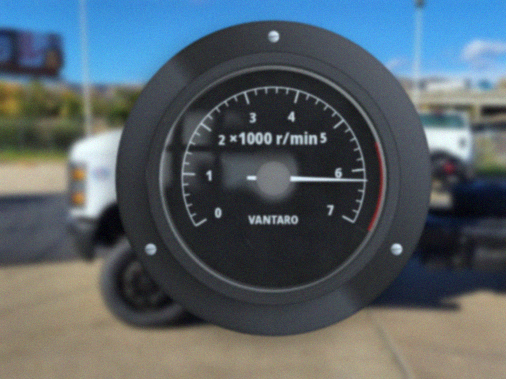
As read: {"value": 6200, "unit": "rpm"}
